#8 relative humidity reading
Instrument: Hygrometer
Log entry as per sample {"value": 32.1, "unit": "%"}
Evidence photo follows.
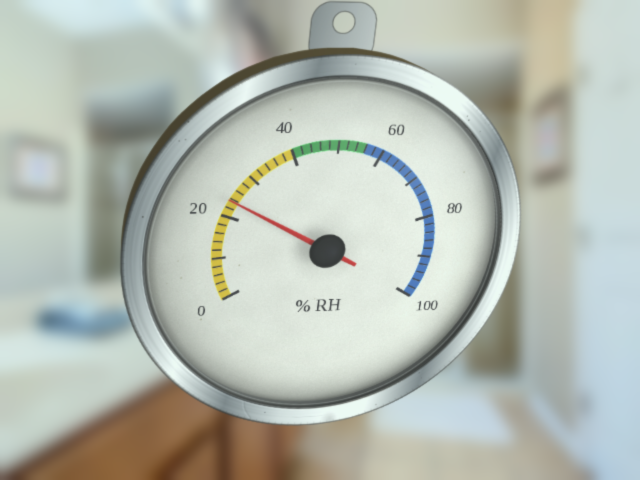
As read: {"value": 24, "unit": "%"}
